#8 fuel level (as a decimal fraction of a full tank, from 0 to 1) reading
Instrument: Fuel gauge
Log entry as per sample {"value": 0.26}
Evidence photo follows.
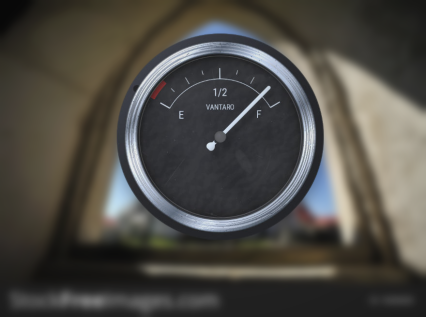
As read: {"value": 0.875}
